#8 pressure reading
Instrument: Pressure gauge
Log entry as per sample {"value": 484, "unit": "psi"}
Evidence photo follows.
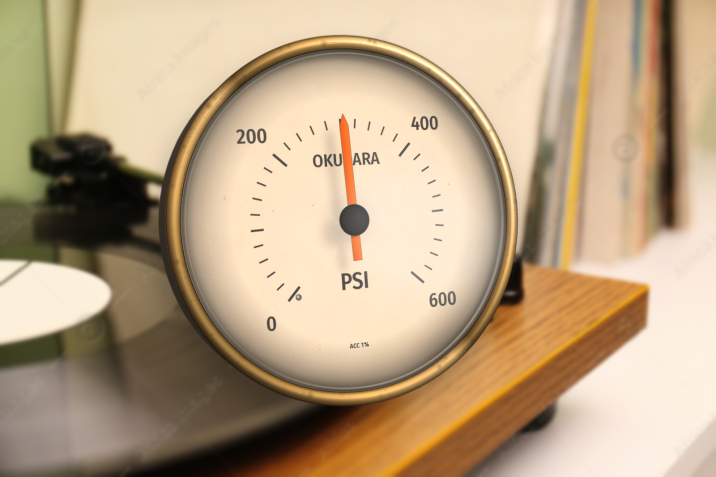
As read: {"value": 300, "unit": "psi"}
